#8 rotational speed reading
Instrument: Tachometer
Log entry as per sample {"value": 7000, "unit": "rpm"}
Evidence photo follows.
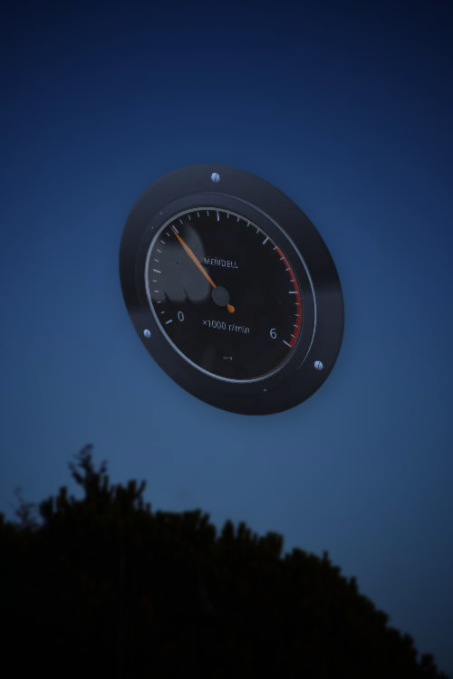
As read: {"value": 2000, "unit": "rpm"}
